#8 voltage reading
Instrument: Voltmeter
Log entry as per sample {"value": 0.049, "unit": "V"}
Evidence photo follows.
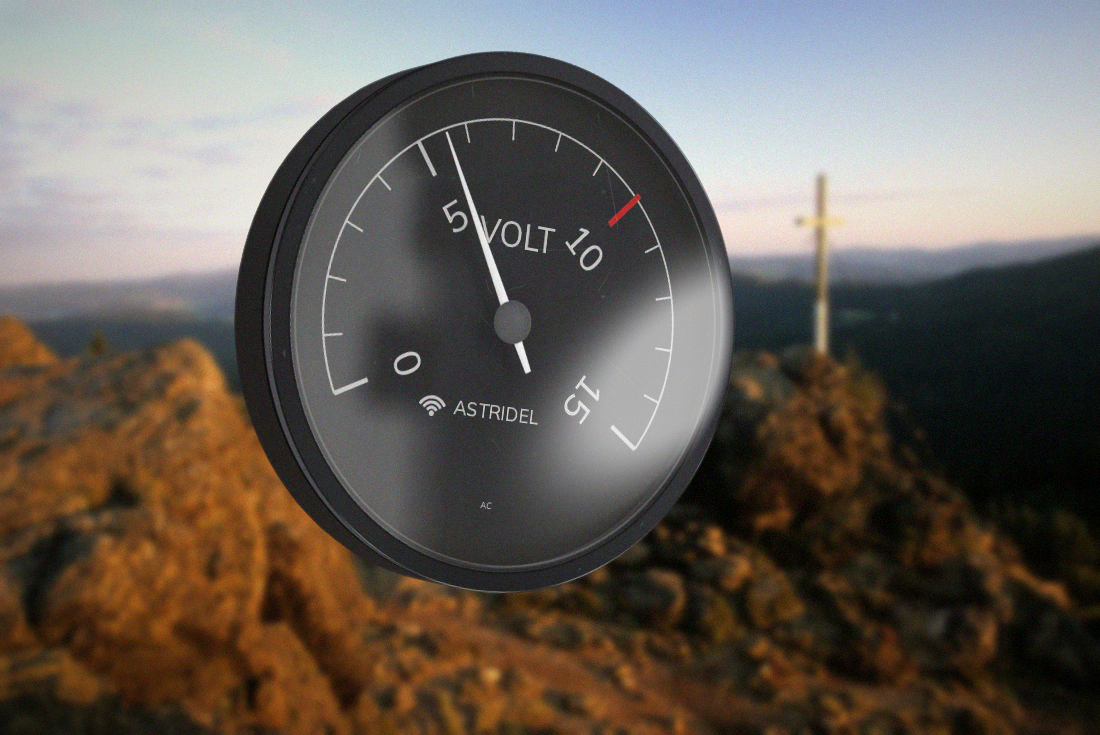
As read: {"value": 5.5, "unit": "V"}
